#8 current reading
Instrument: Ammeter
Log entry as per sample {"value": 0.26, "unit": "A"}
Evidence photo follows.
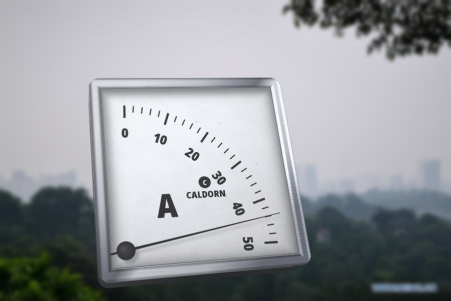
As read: {"value": 44, "unit": "A"}
